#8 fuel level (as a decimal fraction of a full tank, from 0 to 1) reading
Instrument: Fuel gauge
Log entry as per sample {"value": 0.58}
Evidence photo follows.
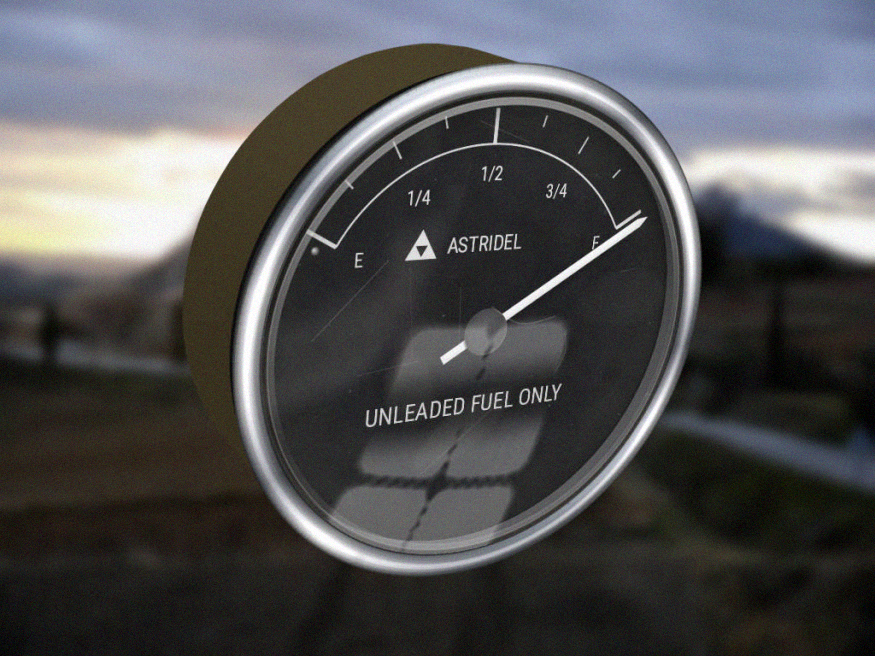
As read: {"value": 1}
